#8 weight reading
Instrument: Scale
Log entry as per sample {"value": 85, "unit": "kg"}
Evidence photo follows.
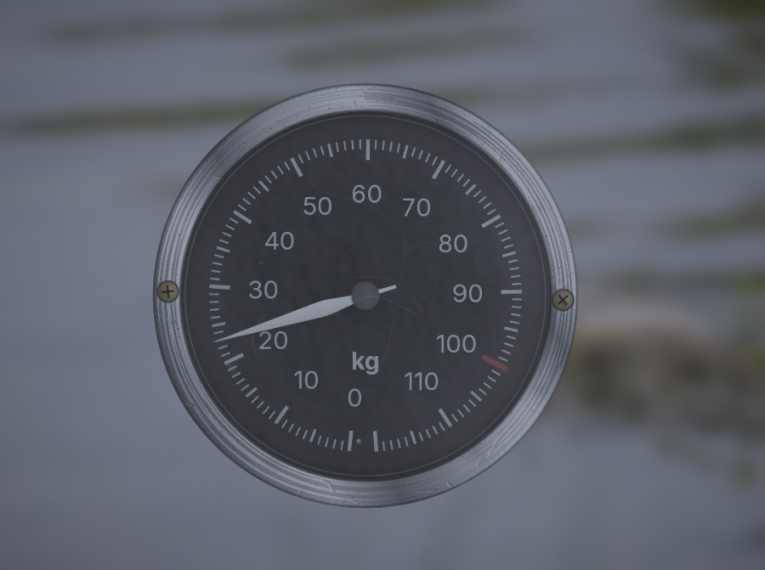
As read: {"value": 23, "unit": "kg"}
